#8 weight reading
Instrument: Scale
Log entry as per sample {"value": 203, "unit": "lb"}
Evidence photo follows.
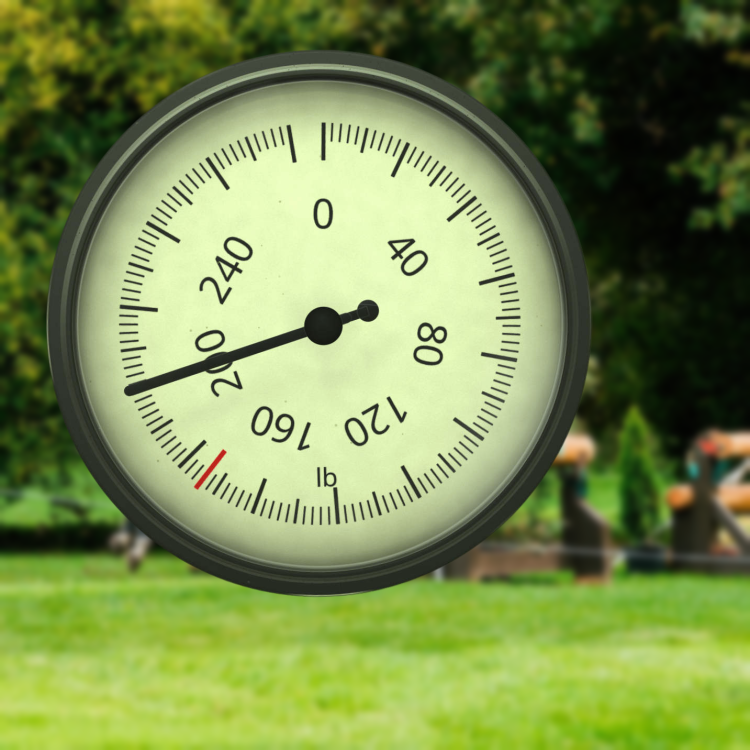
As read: {"value": 201, "unit": "lb"}
